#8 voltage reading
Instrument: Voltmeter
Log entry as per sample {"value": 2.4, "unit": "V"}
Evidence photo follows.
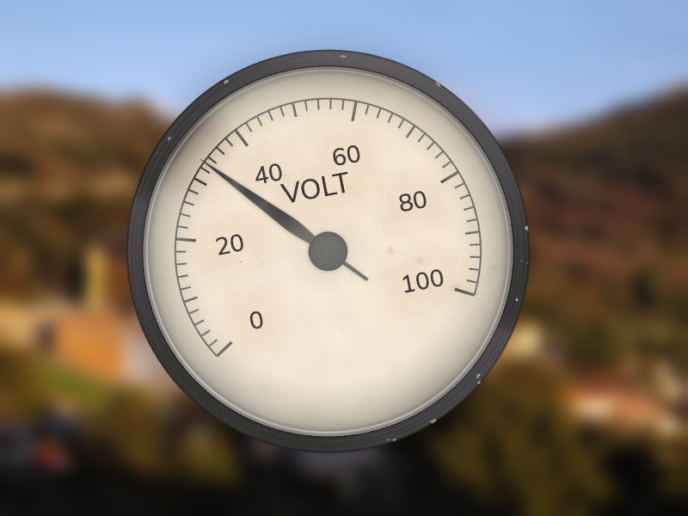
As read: {"value": 33, "unit": "V"}
